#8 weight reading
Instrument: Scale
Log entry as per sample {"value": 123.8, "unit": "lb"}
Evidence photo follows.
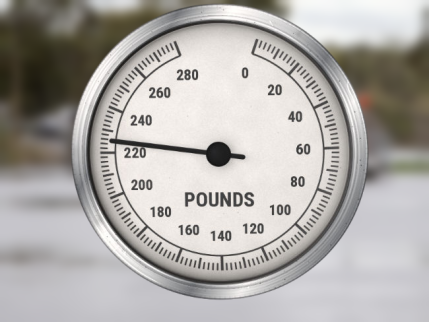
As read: {"value": 226, "unit": "lb"}
